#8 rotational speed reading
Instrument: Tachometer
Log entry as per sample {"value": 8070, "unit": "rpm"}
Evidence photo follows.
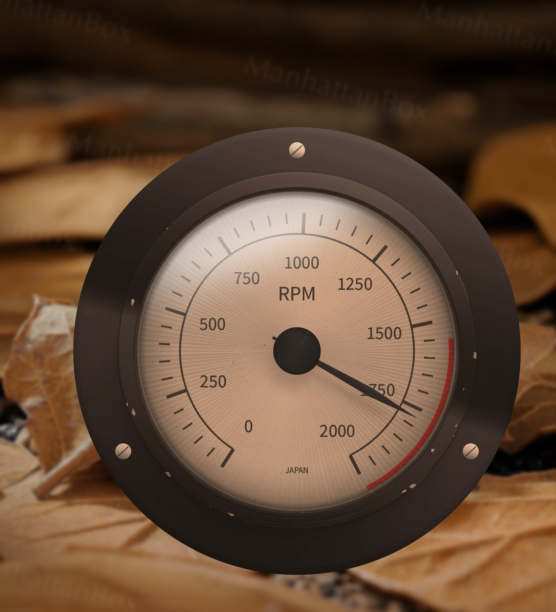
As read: {"value": 1775, "unit": "rpm"}
